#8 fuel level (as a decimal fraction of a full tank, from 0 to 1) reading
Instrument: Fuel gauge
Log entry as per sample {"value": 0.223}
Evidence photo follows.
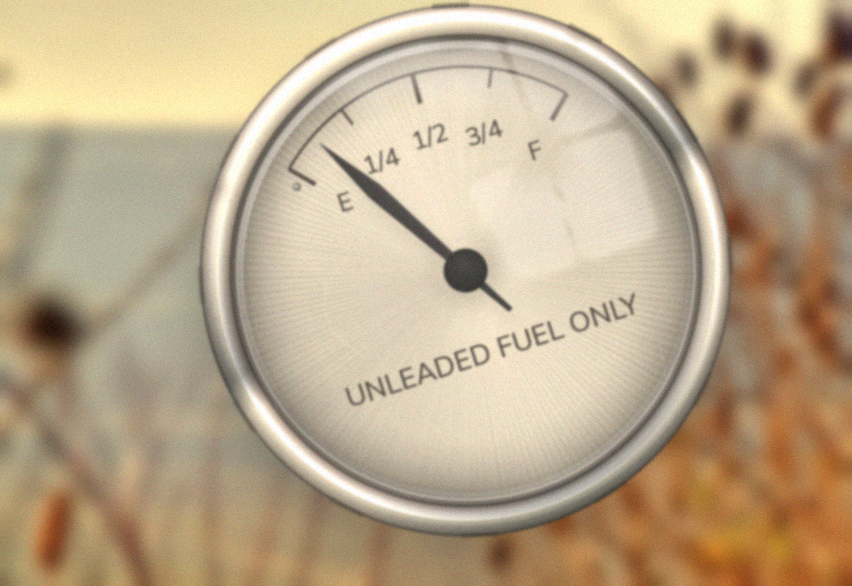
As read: {"value": 0.125}
